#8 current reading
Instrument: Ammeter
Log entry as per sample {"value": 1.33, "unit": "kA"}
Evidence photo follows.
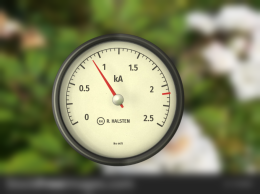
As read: {"value": 0.9, "unit": "kA"}
